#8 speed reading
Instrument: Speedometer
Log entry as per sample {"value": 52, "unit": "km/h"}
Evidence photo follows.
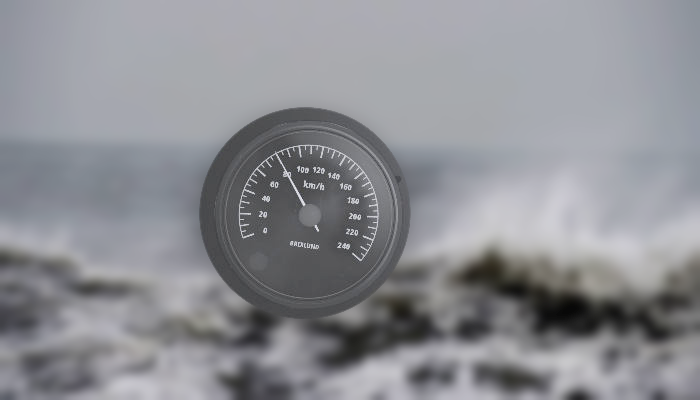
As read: {"value": 80, "unit": "km/h"}
